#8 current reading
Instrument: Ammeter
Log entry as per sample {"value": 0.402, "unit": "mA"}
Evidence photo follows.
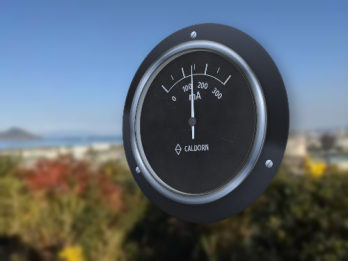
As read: {"value": 150, "unit": "mA"}
